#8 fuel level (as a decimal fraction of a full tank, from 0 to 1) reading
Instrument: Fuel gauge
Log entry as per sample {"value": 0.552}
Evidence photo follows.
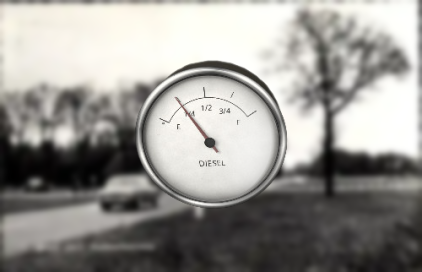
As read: {"value": 0.25}
